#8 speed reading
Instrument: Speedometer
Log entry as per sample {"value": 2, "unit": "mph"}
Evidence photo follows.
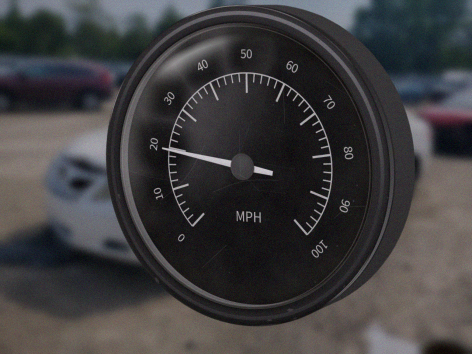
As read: {"value": 20, "unit": "mph"}
